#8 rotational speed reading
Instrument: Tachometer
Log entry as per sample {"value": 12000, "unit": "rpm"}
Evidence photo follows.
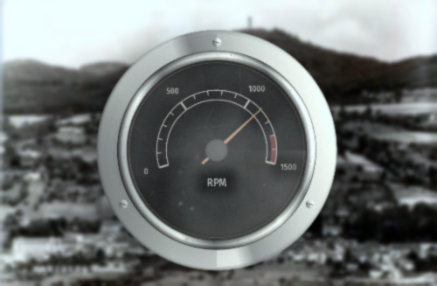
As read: {"value": 1100, "unit": "rpm"}
